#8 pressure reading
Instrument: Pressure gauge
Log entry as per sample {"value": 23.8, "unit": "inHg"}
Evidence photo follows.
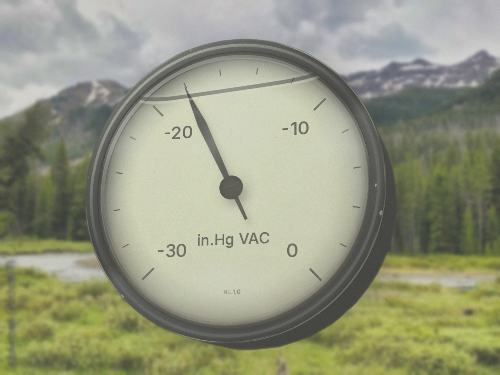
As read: {"value": -18, "unit": "inHg"}
